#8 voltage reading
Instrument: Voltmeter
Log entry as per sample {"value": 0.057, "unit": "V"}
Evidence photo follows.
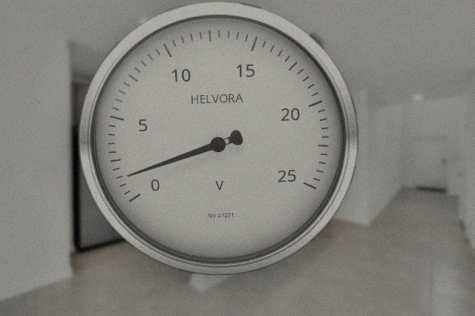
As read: {"value": 1.5, "unit": "V"}
